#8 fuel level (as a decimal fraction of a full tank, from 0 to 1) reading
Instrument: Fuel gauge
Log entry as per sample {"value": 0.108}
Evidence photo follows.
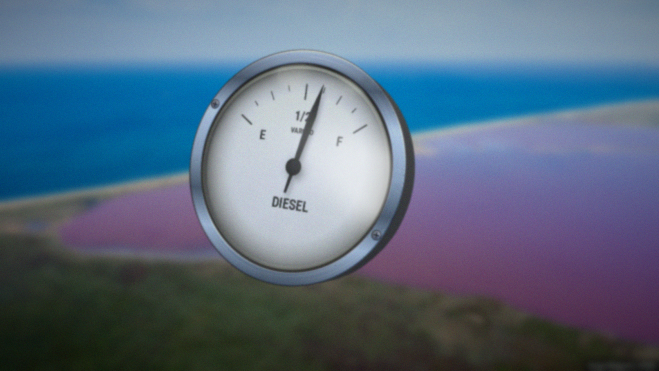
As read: {"value": 0.625}
